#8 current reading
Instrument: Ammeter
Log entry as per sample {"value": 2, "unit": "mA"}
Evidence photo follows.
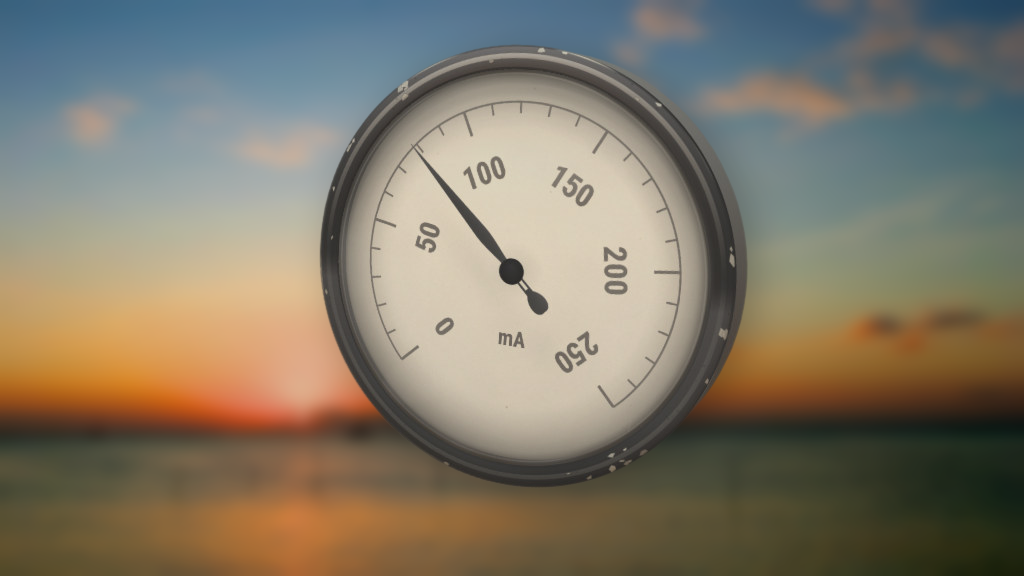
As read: {"value": 80, "unit": "mA"}
